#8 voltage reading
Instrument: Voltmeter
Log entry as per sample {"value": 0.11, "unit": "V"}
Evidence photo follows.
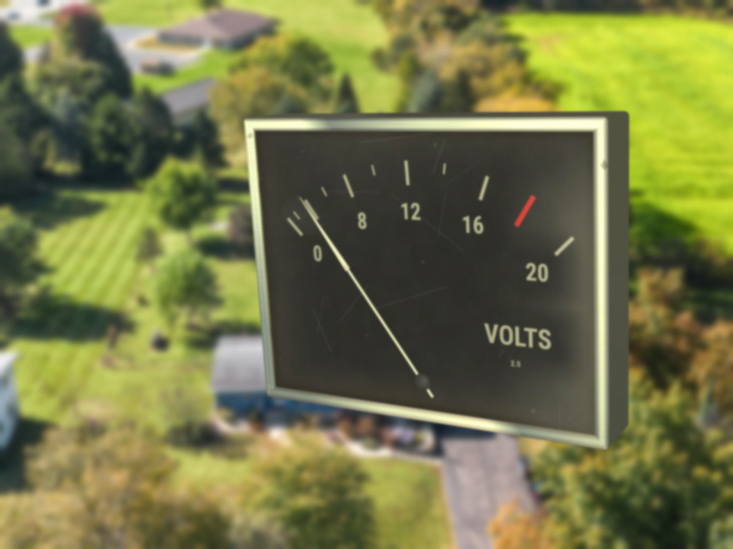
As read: {"value": 4, "unit": "V"}
